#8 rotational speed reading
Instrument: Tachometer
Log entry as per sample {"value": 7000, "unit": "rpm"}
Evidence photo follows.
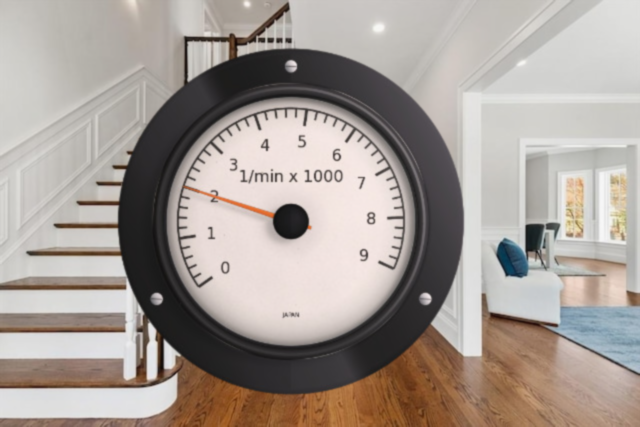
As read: {"value": 2000, "unit": "rpm"}
